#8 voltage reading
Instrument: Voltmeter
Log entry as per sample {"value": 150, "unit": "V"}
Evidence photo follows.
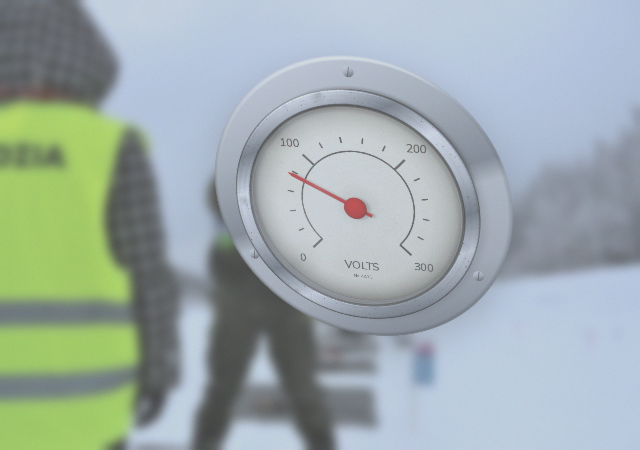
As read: {"value": 80, "unit": "V"}
